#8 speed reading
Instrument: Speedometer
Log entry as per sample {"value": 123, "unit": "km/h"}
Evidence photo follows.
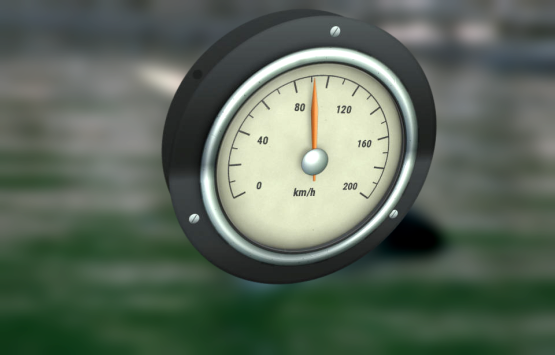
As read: {"value": 90, "unit": "km/h"}
